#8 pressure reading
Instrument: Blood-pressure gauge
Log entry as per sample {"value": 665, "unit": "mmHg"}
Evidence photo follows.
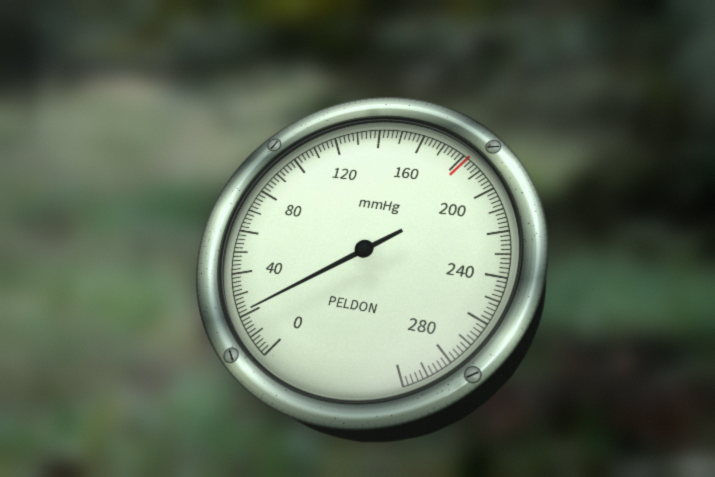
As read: {"value": 20, "unit": "mmHg"}
